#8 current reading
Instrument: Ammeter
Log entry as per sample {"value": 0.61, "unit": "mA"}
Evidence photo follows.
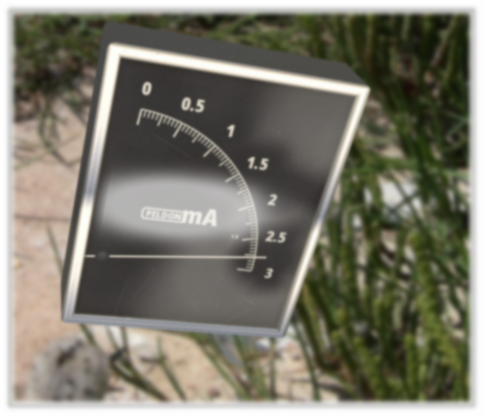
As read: {"value": 2.75, "unit": "mA"}
